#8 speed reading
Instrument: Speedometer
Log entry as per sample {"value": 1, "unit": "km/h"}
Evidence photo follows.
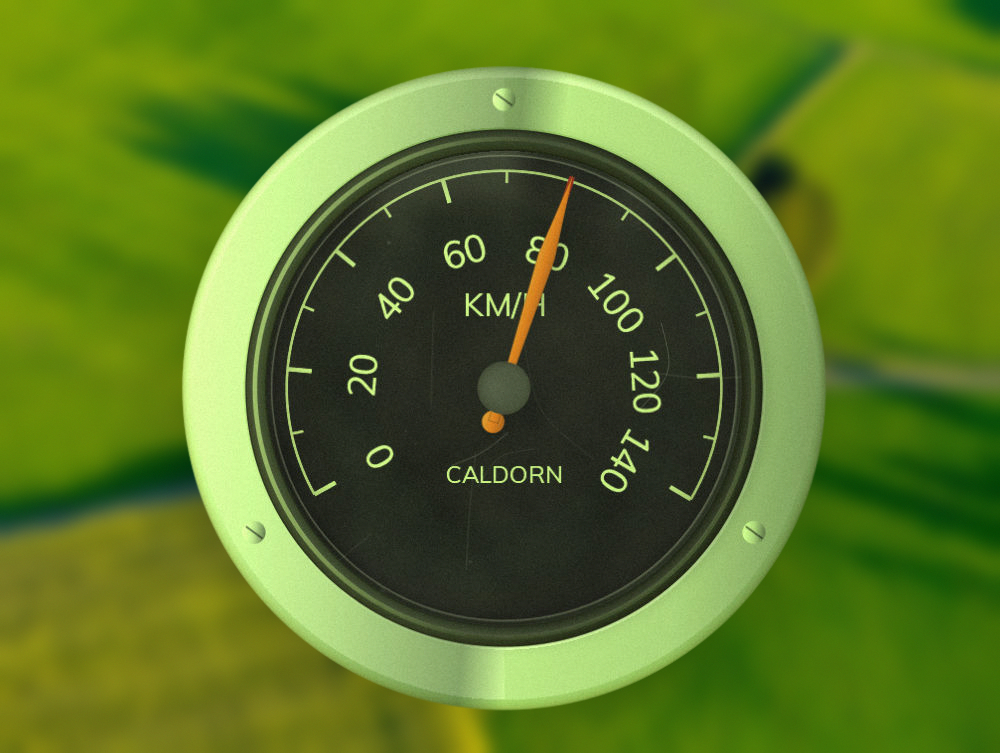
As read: {"value": 80, "unit": "km/h"}
